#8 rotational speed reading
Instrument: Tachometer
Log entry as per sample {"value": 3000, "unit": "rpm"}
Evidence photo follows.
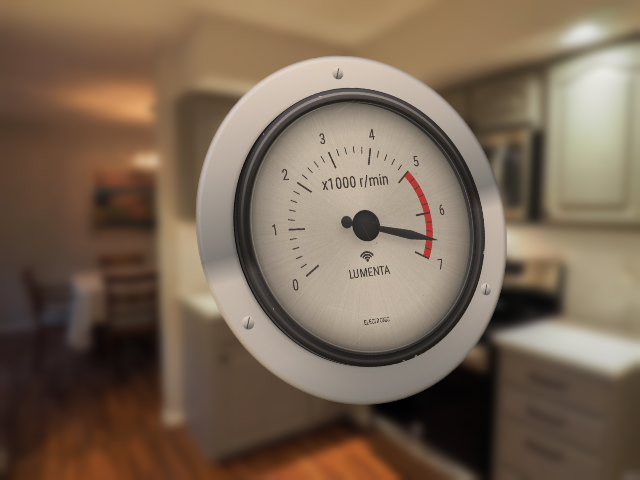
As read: {"value": 6600, "unit": "rpm"}
